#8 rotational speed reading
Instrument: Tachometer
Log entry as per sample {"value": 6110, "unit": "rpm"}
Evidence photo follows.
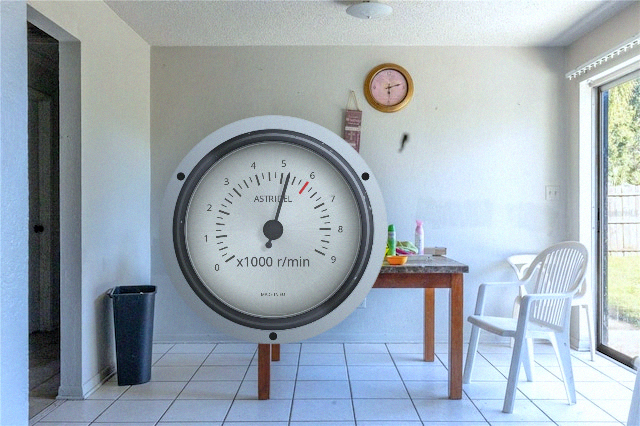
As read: {"value": 5250, "unit": "rpm"}
